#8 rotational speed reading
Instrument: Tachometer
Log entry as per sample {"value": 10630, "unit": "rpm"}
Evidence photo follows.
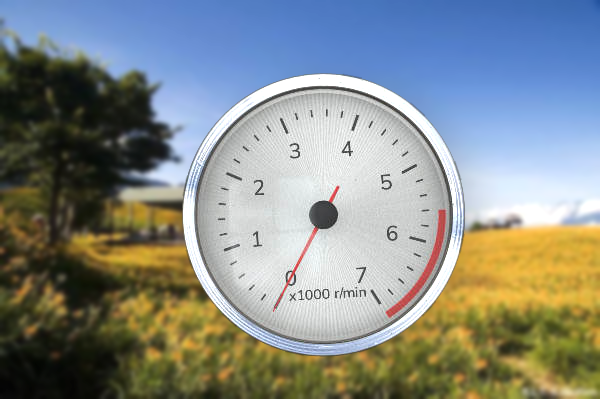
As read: {"value": 0, "unit": "rpm"}
